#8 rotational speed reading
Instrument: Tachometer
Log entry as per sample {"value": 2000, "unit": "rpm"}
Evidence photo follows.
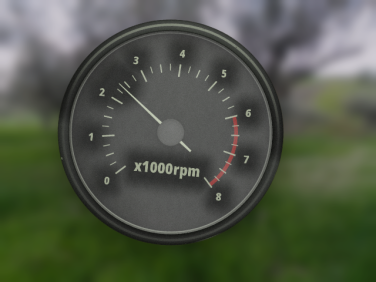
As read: {"value": 2375, "unit": "rpm"}
